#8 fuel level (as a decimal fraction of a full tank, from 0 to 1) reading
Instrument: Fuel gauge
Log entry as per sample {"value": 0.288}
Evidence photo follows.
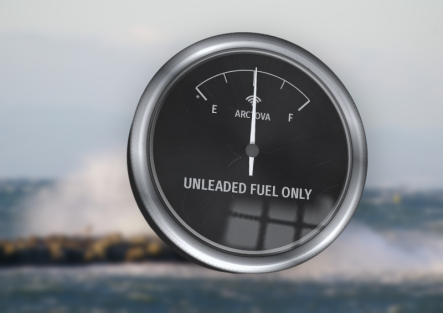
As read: {"value": 0.5}
